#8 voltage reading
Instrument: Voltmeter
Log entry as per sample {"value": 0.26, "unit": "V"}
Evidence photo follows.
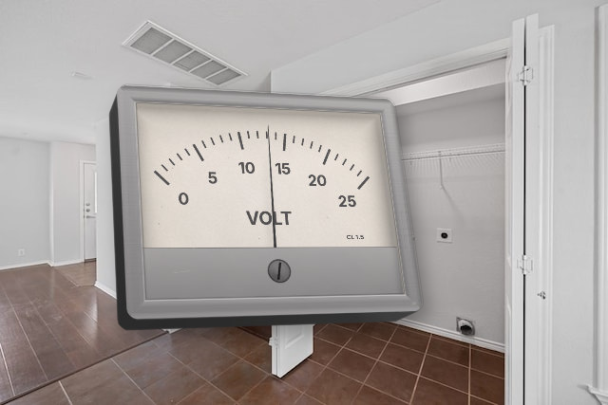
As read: {"value": 13, "unit": "V"}
